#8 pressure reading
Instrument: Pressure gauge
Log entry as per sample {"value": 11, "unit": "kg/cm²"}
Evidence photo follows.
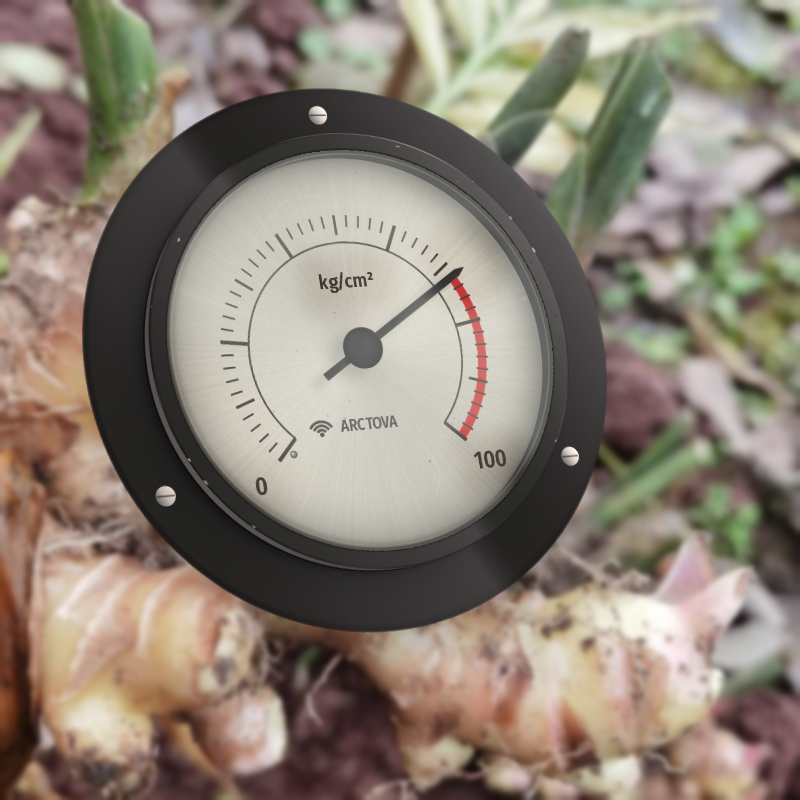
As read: {"value": 72, "unit": "kg/cm²"}
